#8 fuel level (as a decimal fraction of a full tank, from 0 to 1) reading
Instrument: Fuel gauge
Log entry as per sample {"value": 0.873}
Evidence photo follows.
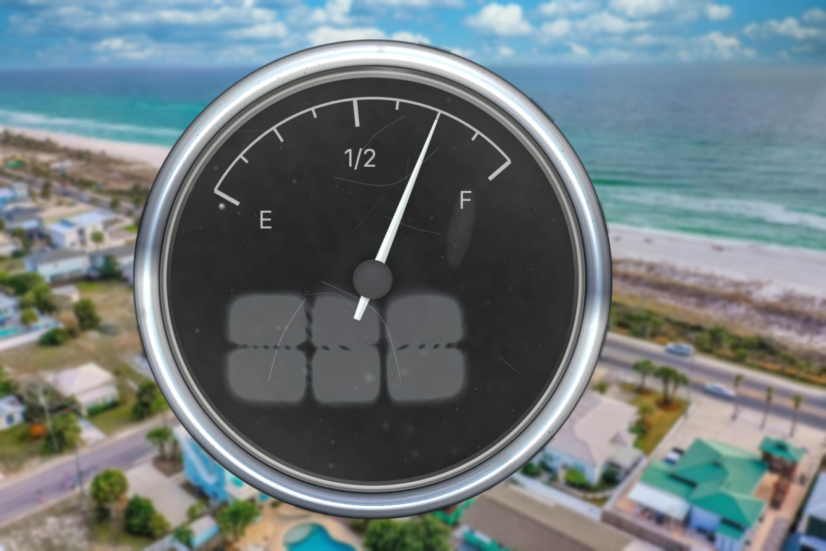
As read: {"value": 0.75}
